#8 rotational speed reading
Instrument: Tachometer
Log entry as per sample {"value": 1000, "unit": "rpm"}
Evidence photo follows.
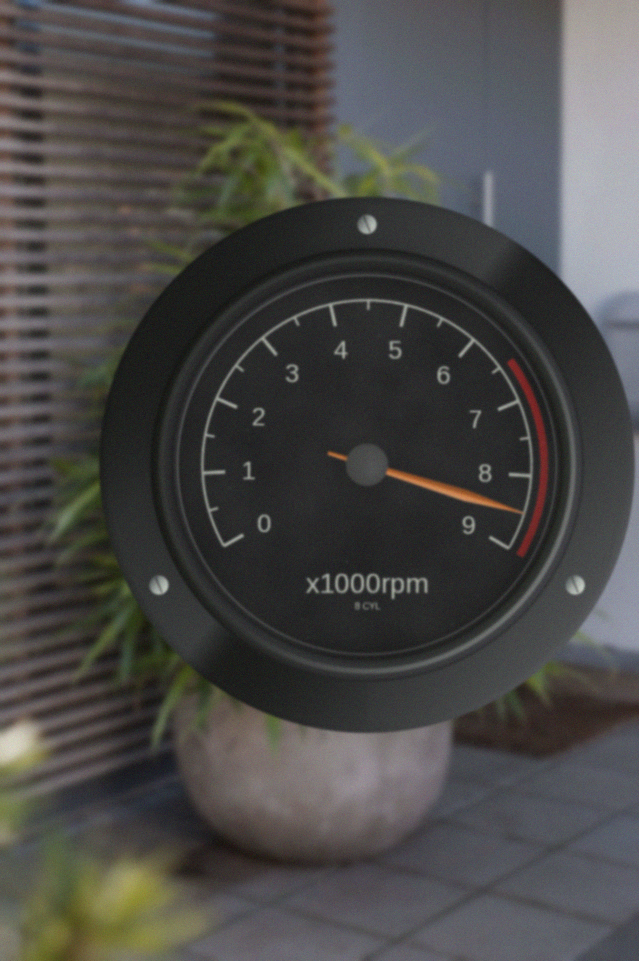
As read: {"value": 8500, "unit": "rpm"}
